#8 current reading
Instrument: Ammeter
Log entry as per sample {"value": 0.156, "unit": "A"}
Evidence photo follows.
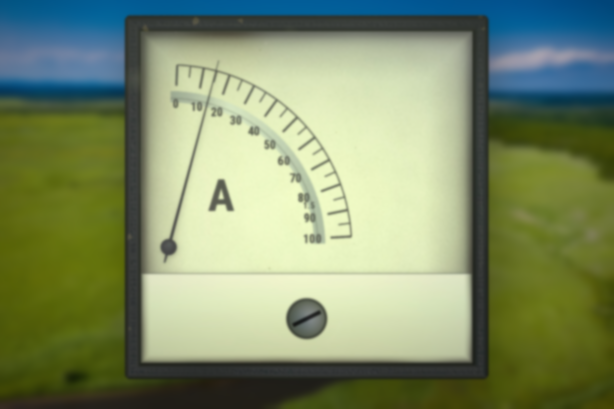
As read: {"value": 15, "unit": "A"}
